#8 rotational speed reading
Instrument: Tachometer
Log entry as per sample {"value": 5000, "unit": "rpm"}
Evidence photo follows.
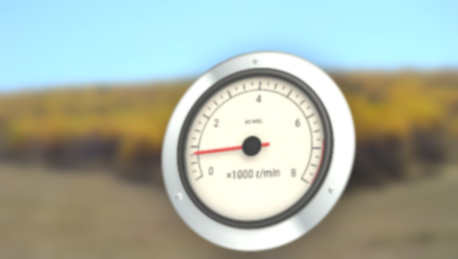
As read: {"value": 750, "unit": "rpm"}
